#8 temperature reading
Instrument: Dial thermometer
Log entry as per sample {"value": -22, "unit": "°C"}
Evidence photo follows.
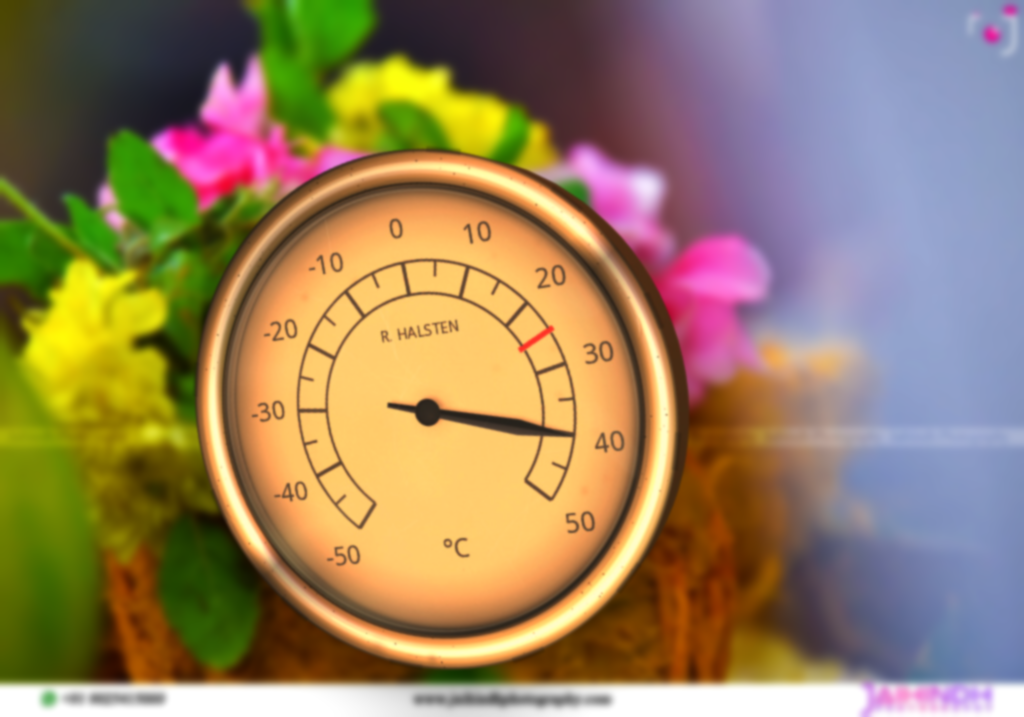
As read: {"value": 40, "unit": "°C"}
